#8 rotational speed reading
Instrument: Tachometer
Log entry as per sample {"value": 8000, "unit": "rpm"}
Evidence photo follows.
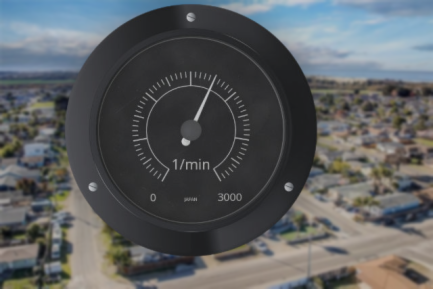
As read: {"value": 1750, "unit": "rpm"}
